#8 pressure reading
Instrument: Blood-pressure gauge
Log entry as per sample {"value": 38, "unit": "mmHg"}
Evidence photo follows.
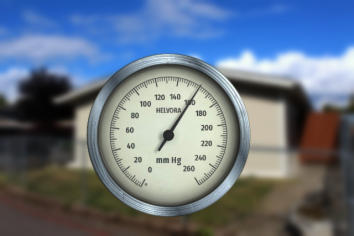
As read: {"value": 160, "unit": "mmHg"}
